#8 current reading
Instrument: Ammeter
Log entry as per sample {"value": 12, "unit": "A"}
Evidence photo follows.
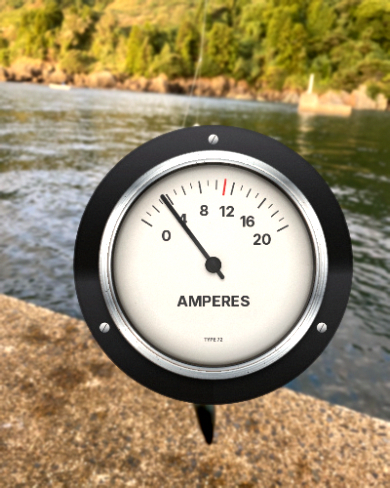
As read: {"value": 3.5, "unit": "A"}
